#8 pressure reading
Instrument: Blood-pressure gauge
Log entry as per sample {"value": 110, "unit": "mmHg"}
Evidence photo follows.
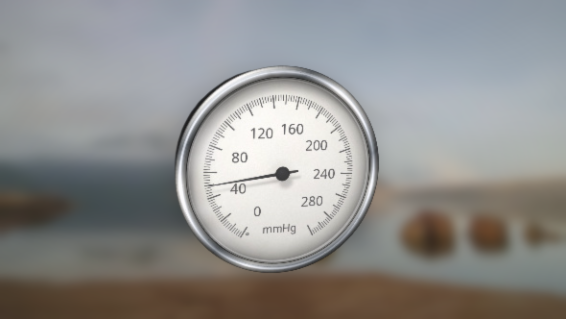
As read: {"value": 50, "unit": "mmHg"}
